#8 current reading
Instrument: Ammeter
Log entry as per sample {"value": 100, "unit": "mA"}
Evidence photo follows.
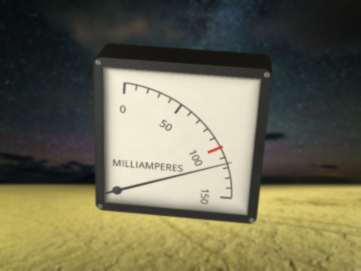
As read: {"value": 115, "unit": "mA"}
